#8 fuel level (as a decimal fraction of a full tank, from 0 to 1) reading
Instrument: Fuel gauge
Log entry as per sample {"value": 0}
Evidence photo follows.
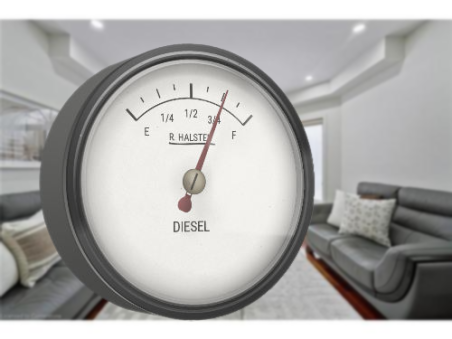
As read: {"value": 0.75}
